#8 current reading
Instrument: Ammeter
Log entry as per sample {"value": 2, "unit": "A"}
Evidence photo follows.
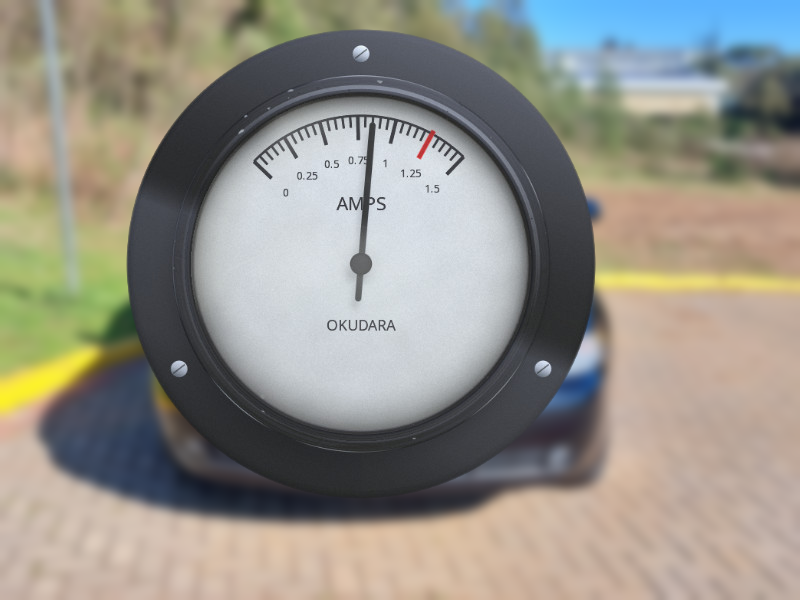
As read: {"value": 0.85, "unit": "A"}
